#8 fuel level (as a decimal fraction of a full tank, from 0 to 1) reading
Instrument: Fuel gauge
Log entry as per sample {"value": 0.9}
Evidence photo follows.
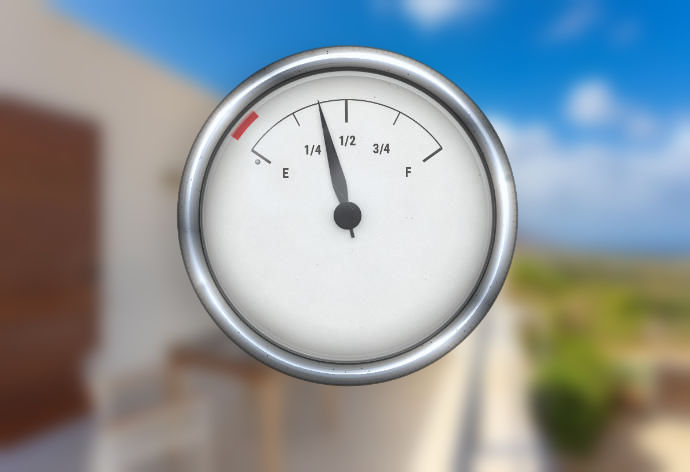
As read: {"value": 0.375}
